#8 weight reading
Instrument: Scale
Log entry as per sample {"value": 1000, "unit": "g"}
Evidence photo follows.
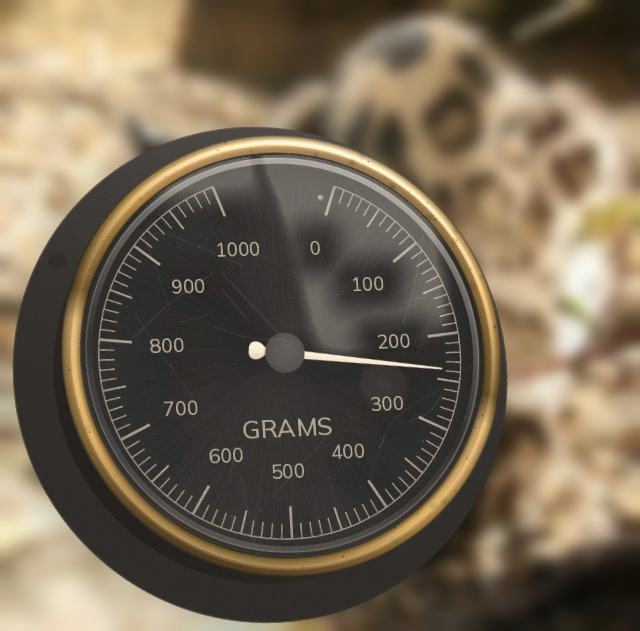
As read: {"value": 240, "unit": "g"}
